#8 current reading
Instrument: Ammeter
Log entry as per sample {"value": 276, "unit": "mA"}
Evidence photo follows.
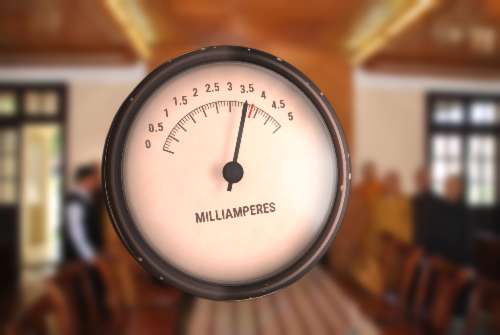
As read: {"value": 3.5, "unit": "mA"}
